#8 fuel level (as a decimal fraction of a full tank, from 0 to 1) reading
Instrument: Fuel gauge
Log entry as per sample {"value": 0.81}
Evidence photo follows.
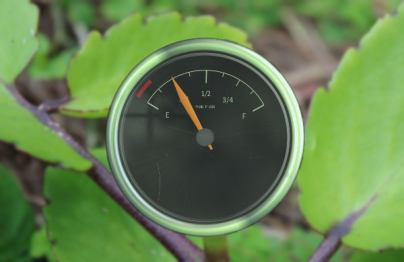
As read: {"value": 0.25}
